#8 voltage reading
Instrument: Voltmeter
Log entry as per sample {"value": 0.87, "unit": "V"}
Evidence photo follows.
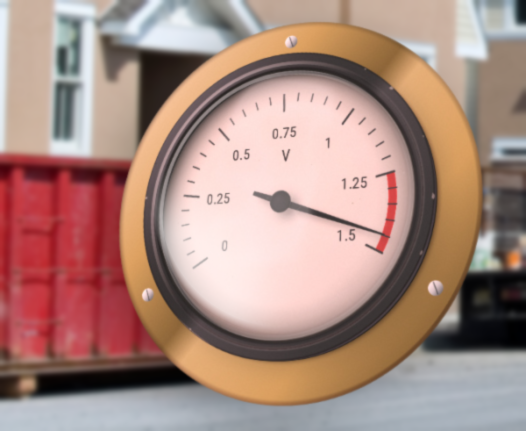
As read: {"value": 1.45, "unit": "V"}
